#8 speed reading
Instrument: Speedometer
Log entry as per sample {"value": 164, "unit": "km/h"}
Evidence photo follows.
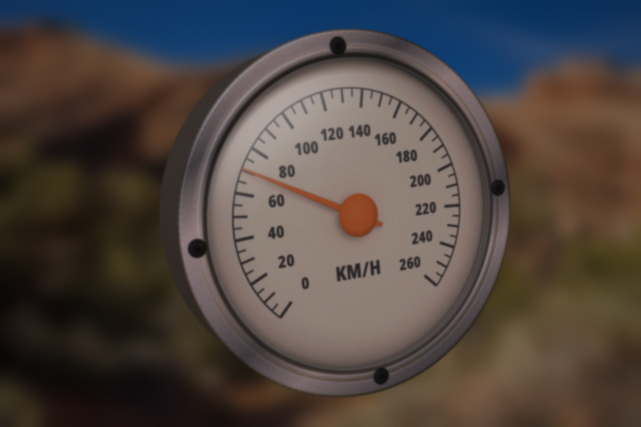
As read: {"value": 70, "unit": "km/h"}
